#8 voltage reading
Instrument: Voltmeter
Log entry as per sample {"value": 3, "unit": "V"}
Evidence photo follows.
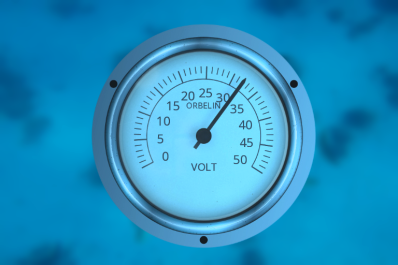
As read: {"value": 32, "unit": "V"}
